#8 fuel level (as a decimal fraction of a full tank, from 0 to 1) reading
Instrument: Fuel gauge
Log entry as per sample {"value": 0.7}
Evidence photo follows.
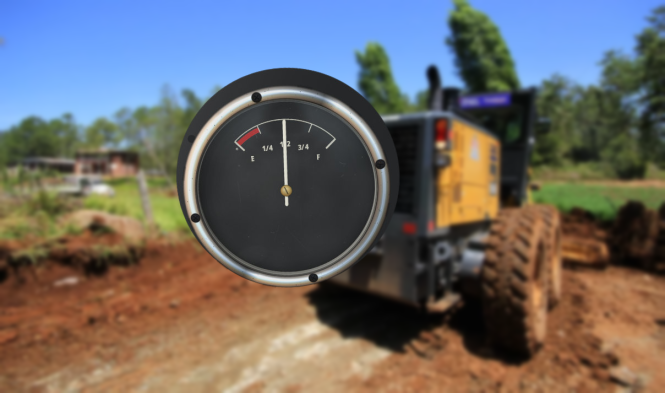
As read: {"value": 0.5}
